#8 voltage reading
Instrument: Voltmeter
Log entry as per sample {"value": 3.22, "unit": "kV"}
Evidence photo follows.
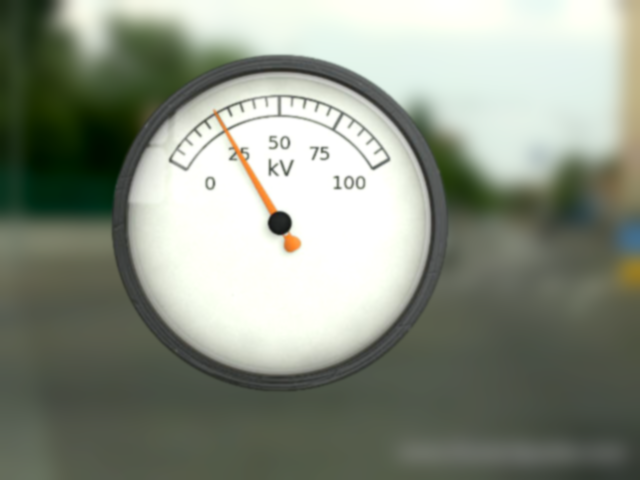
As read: {"value": 25, "unit": "kV"}
